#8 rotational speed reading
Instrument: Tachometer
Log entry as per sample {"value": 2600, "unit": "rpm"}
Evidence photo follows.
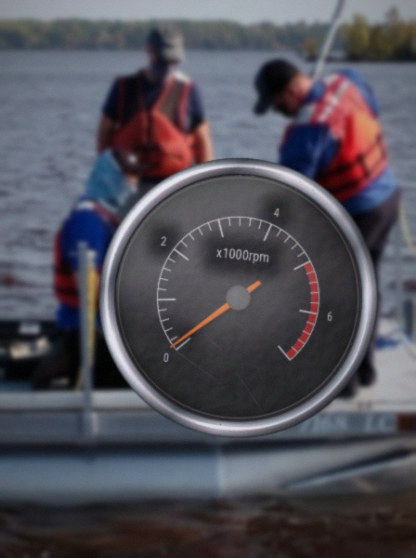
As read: {"value": 100, "unit": "rpm"}
